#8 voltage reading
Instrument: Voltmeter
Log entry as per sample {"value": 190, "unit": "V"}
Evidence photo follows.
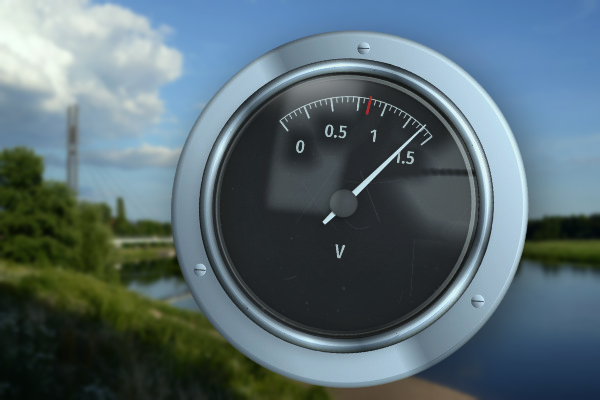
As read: {"value": 1.4, "unit": "V"}
